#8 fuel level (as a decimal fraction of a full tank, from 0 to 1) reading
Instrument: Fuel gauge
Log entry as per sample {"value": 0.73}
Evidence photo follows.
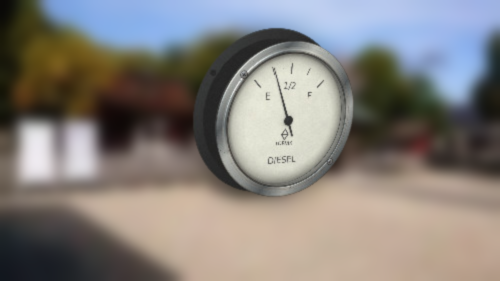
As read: {"value": 0.25}
